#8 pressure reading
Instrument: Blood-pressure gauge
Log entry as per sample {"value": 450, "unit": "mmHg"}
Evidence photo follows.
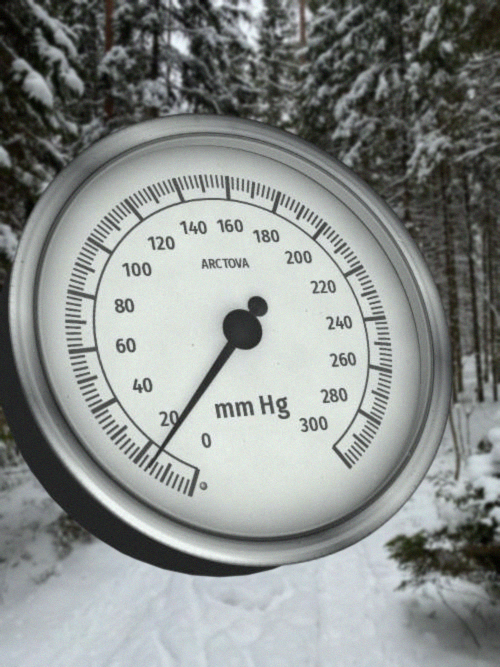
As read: {"value": 16, "unit": "mmHg"}
